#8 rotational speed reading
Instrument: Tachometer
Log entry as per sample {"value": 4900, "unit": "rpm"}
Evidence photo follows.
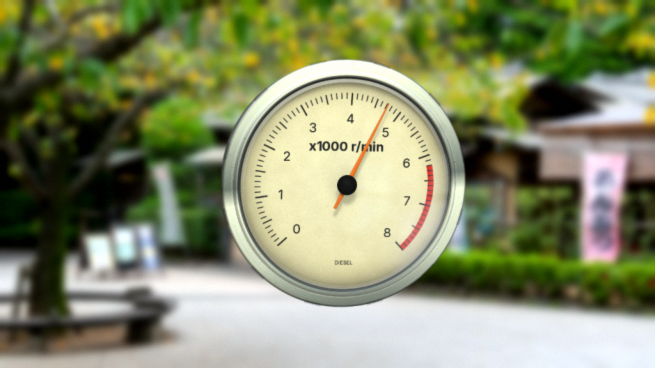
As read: {"value": 4700, "unit": "rpm"}
